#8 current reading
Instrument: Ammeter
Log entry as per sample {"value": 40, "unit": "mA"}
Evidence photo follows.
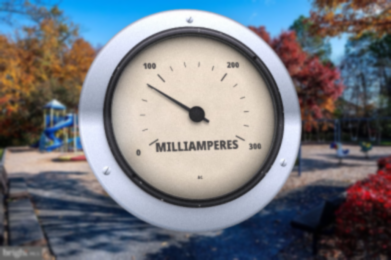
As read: {"value": 80, "unit": "mA"}
